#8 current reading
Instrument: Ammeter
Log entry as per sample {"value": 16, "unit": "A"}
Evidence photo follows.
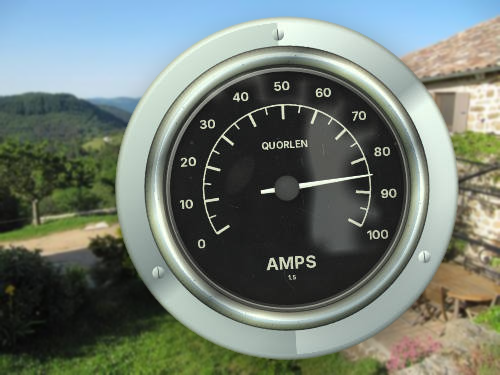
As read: {"value": 85, "unit": "A"}
